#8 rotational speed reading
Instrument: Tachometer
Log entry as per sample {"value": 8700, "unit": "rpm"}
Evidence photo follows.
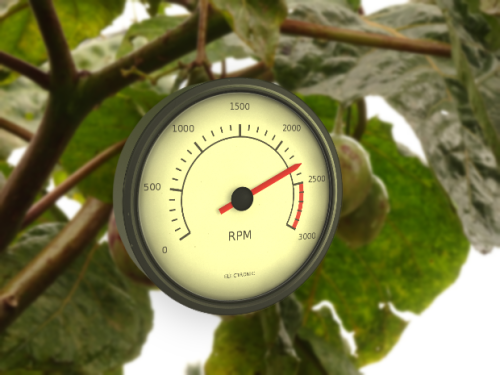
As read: {"value": 2300, "unit": "rpm"}
